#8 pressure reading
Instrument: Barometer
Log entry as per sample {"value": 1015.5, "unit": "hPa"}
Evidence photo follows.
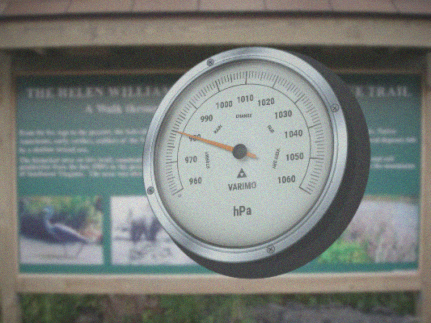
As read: {"value": 980, "unit": "hPa"}
